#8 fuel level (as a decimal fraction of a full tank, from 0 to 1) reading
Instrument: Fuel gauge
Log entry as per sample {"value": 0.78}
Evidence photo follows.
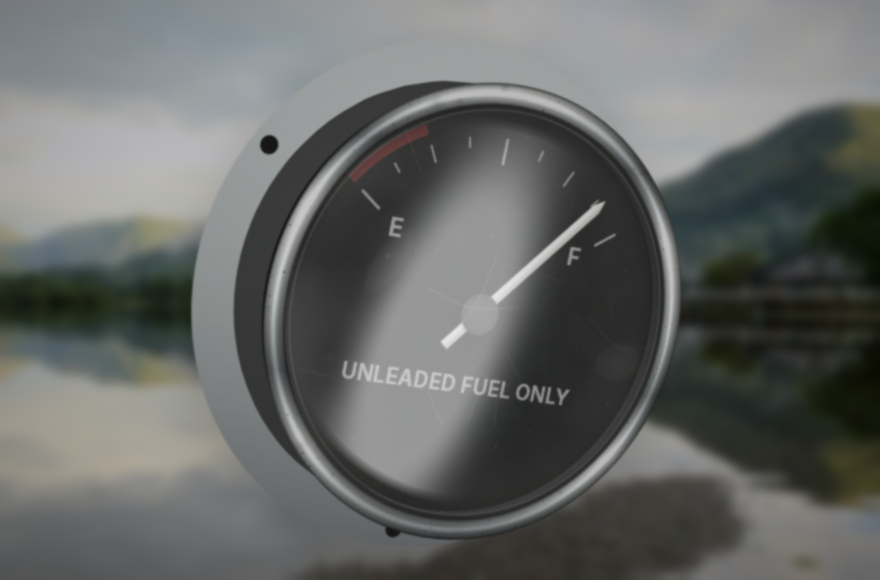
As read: {"value": 0.875}
